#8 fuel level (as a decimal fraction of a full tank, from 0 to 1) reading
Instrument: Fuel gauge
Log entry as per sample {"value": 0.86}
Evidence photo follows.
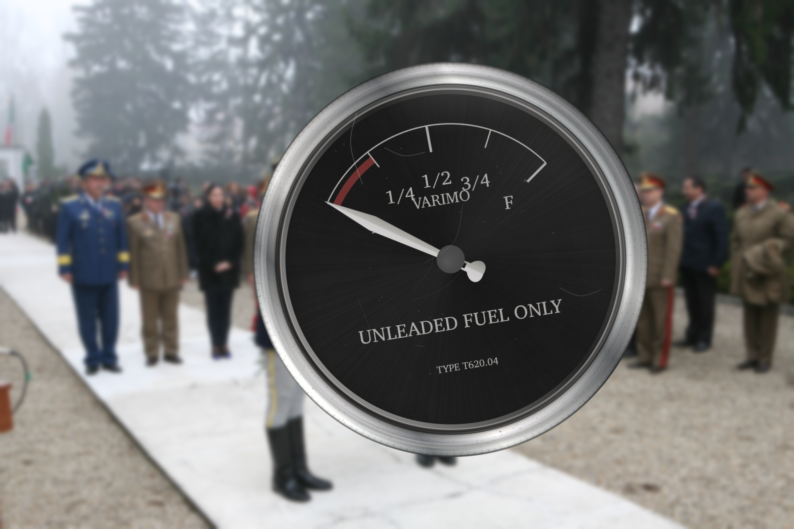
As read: {"value": 0}
